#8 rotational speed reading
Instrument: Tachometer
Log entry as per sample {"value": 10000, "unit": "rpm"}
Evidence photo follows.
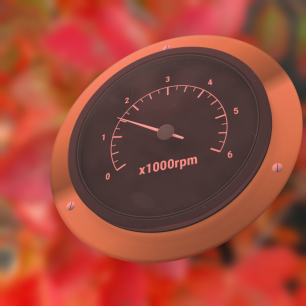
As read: {"value": 1500, "unit": "rpm"}
